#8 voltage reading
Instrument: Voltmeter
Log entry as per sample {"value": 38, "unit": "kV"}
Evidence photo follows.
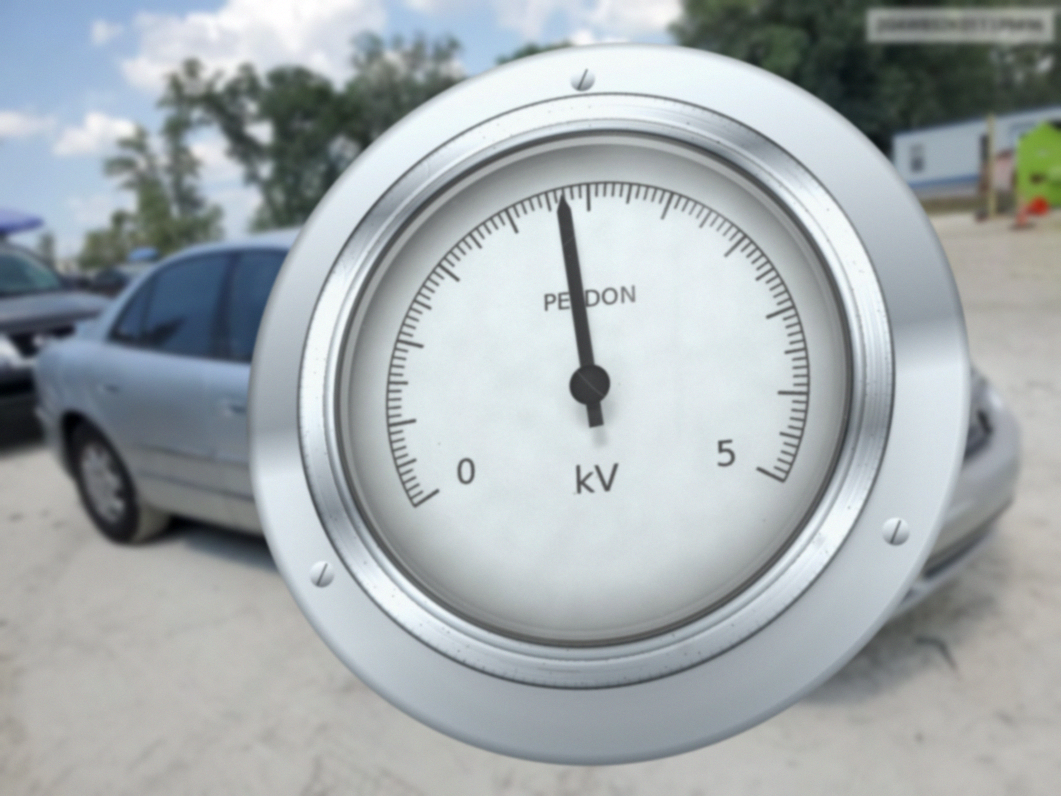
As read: {"value": 2.35, "unit": "kV"}
